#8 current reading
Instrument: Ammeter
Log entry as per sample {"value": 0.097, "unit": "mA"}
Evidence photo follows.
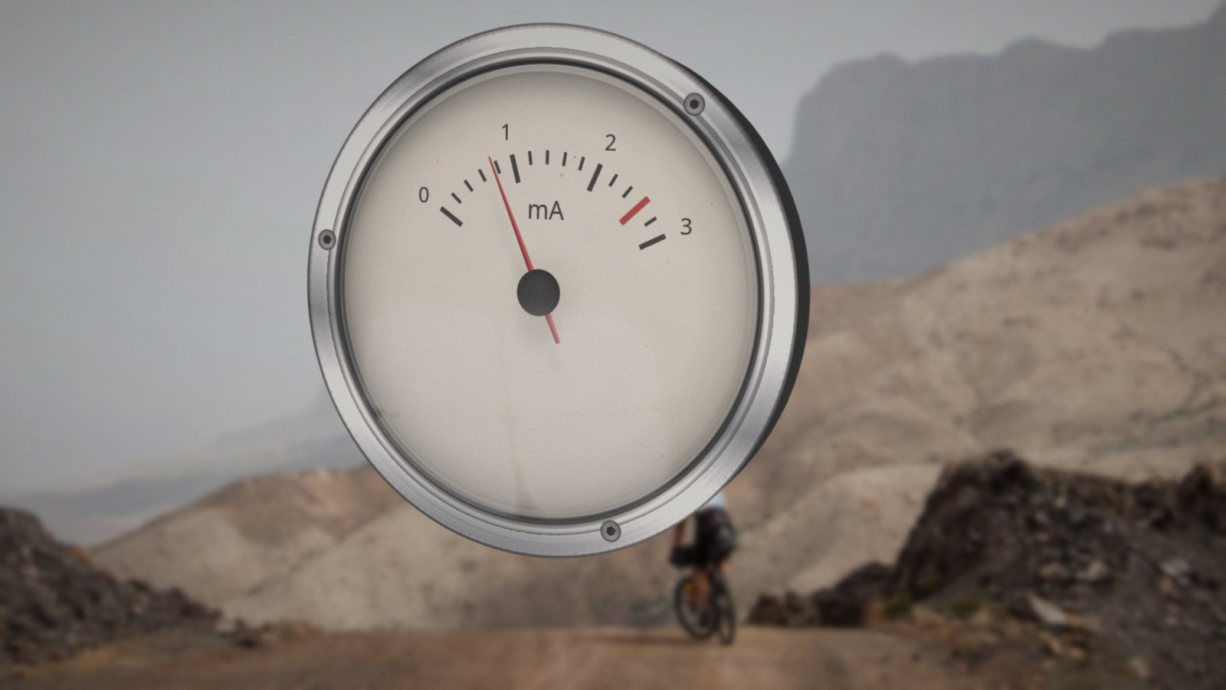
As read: {"value": 0.8, "unit": "mA"}
